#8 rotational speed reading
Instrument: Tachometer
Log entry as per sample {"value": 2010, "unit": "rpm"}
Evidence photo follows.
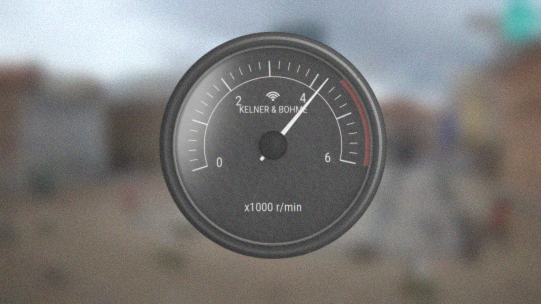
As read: {"value": 4200, "unit": "rpm"}
